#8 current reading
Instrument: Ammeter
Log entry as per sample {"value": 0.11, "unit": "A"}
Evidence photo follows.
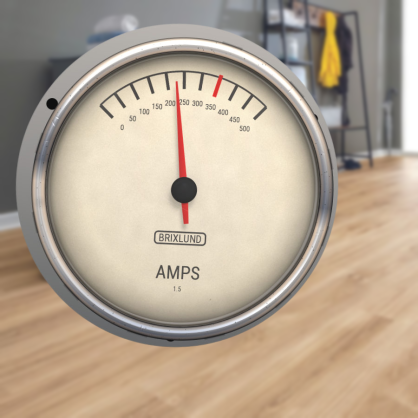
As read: {"value": 225, "unit": "A"}
